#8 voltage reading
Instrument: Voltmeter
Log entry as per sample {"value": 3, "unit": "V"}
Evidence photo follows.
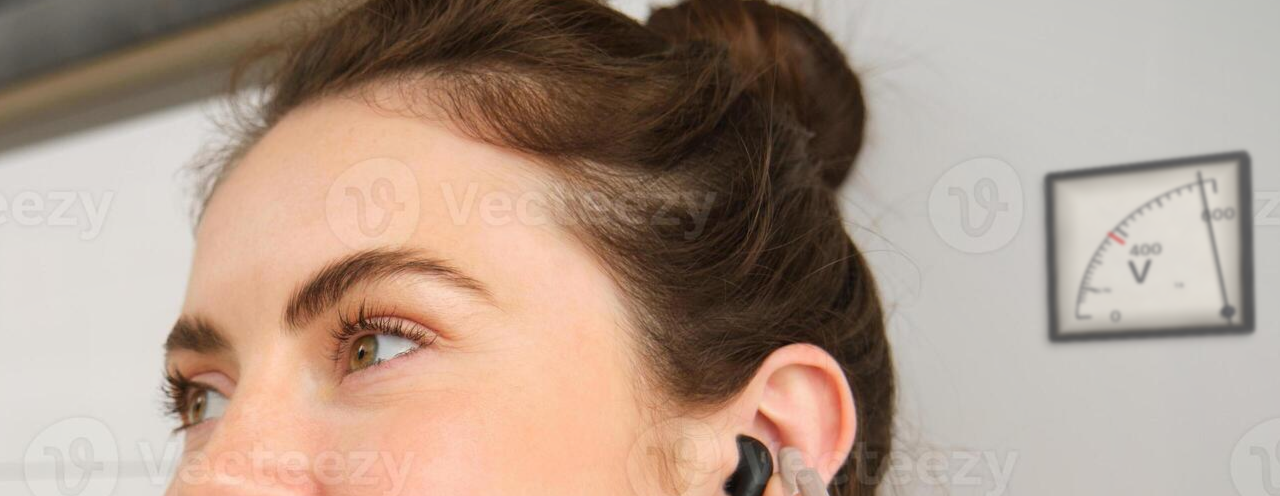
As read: {"value": 580, "unit": "V"}
